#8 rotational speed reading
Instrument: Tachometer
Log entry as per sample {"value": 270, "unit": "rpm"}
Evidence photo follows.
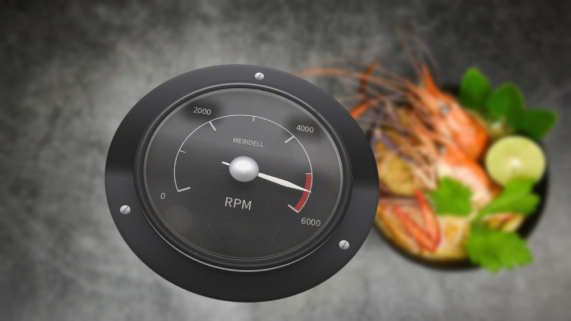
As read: {"value": 5500, "unit": "rpm"}
